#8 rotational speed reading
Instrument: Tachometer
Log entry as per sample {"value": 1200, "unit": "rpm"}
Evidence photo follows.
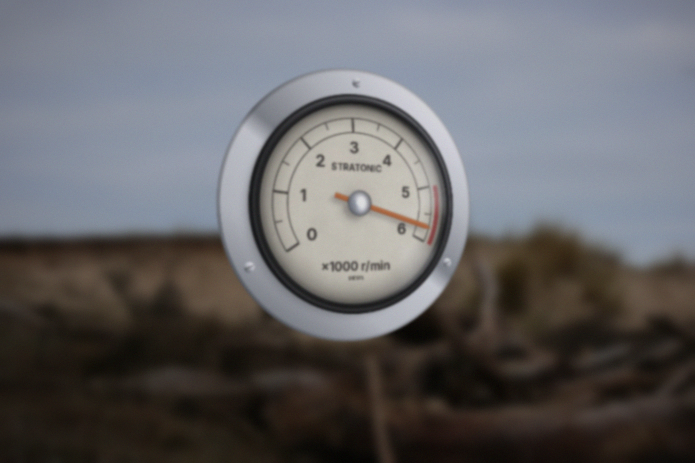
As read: {"value": 5750, "unit": "rpm"}
